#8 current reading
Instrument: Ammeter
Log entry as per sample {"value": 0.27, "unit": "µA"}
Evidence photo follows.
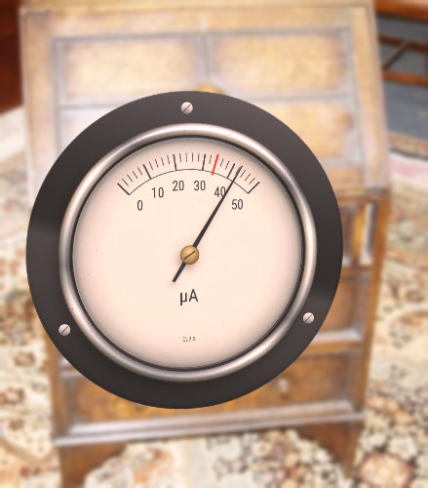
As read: {"value": 42, "unit": "µA"}
